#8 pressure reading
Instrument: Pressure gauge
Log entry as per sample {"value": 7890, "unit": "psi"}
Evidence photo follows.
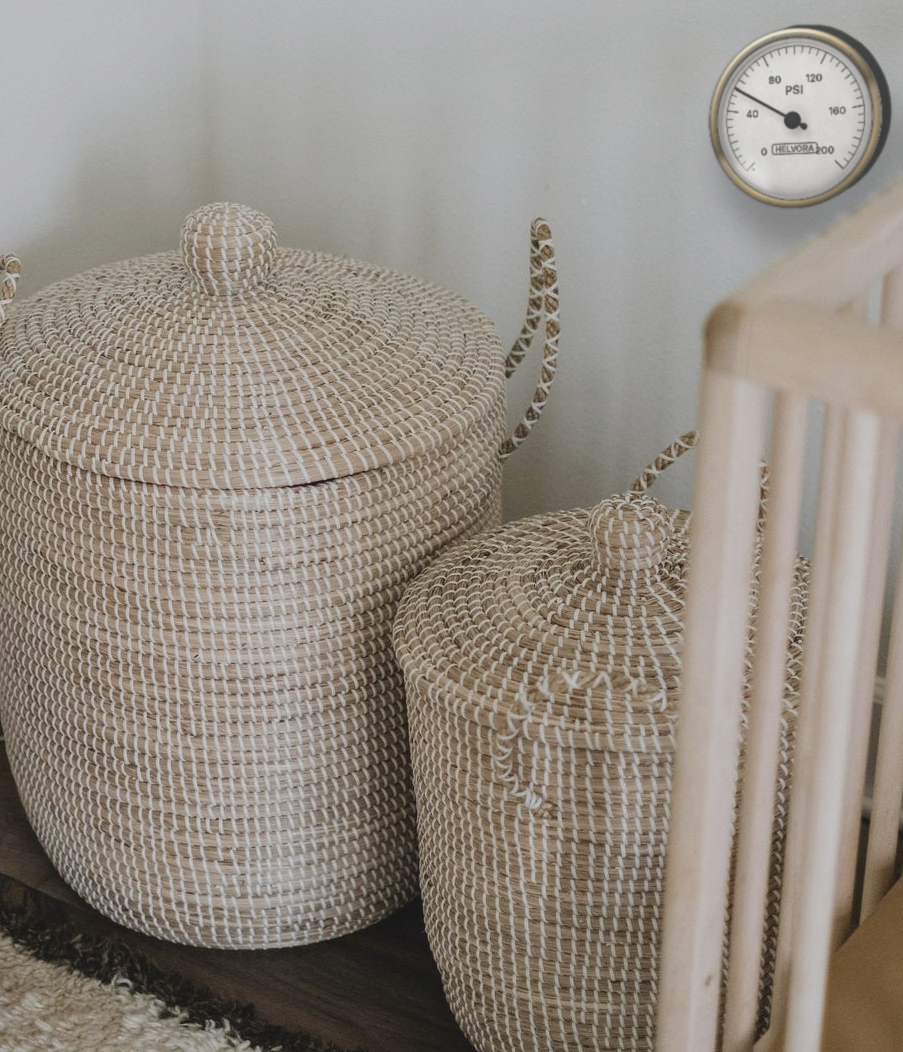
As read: {"value": 55, "unit": "psi"}
